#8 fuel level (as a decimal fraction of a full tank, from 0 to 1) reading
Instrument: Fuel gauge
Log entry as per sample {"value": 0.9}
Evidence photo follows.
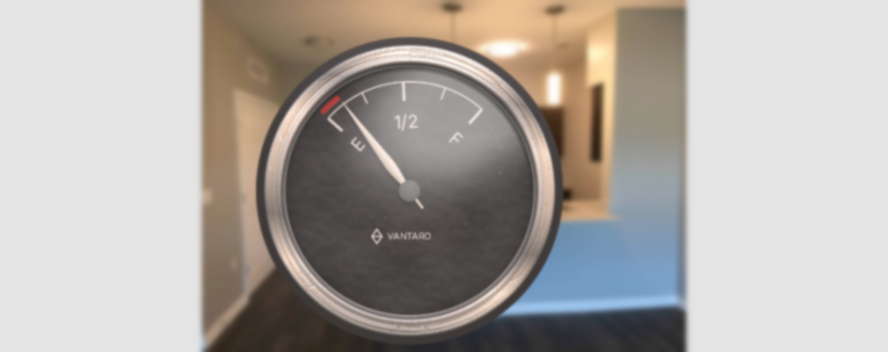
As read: {"value": 0.125}
